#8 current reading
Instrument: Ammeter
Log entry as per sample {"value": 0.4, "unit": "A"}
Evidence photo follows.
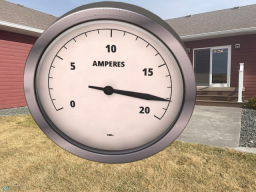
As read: {"value": 18, "unit": "A"}
